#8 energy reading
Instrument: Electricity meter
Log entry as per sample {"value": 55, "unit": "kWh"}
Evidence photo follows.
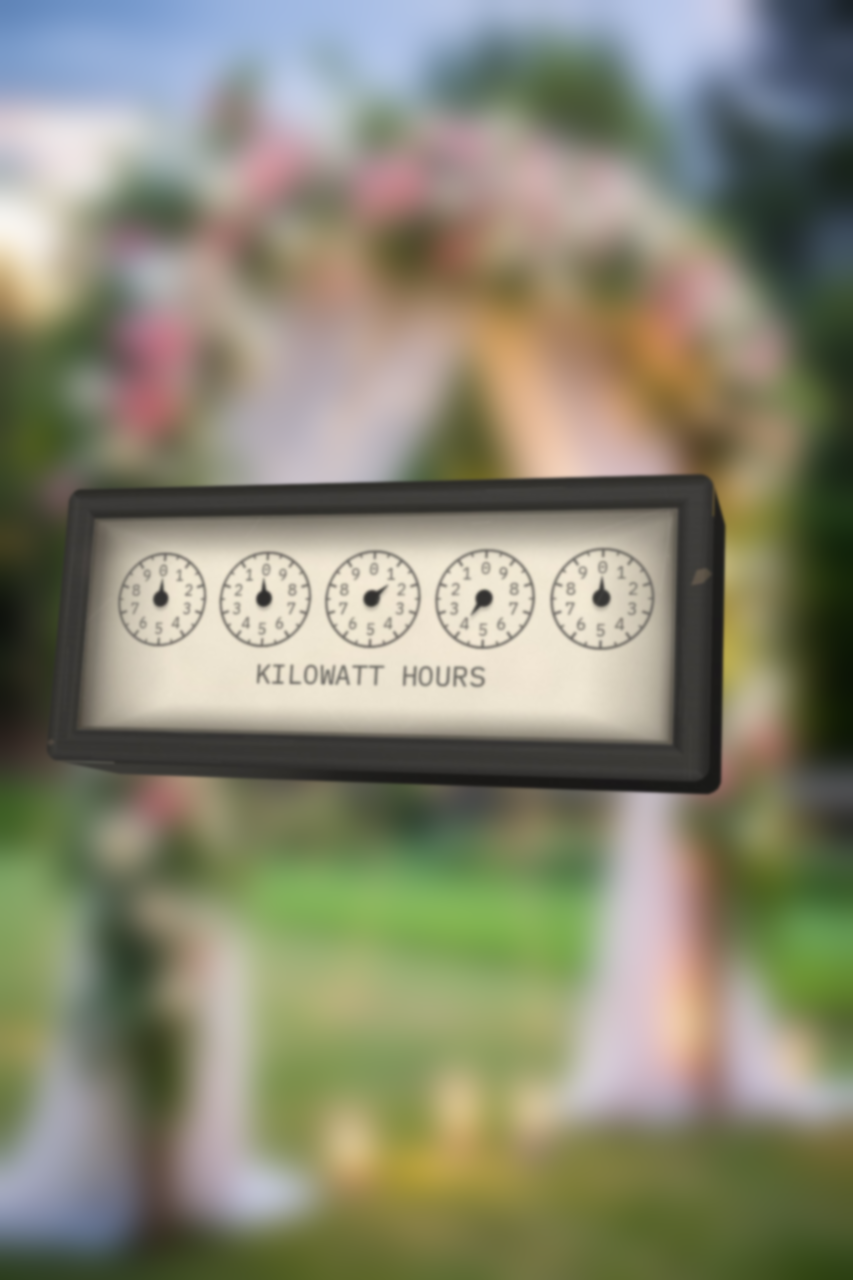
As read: {"value": 140, "unit": "kWh"}
